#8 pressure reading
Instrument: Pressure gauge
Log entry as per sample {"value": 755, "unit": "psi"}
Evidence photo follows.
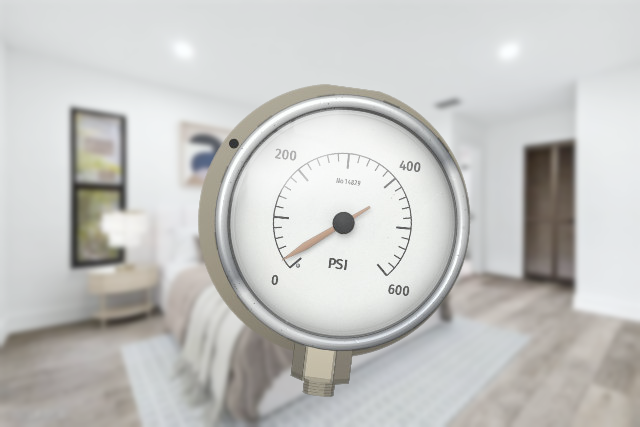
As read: {"value": 20, "unit": "psi"}
